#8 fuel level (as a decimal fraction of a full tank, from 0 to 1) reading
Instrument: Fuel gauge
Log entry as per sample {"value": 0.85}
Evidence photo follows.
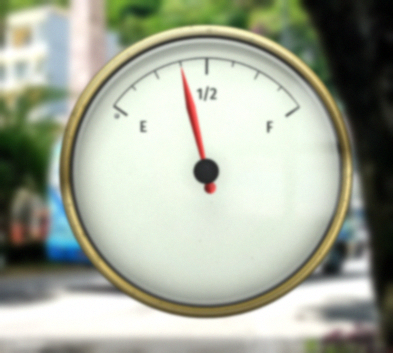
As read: {"value": 0.375}
